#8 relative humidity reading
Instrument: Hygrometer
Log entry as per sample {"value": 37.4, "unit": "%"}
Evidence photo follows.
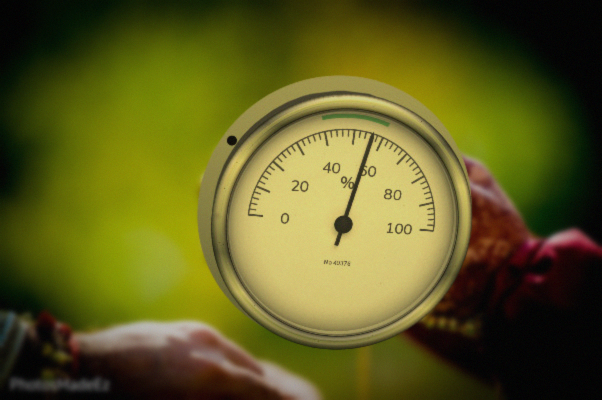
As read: {"value": 56, "unit": "%"}
